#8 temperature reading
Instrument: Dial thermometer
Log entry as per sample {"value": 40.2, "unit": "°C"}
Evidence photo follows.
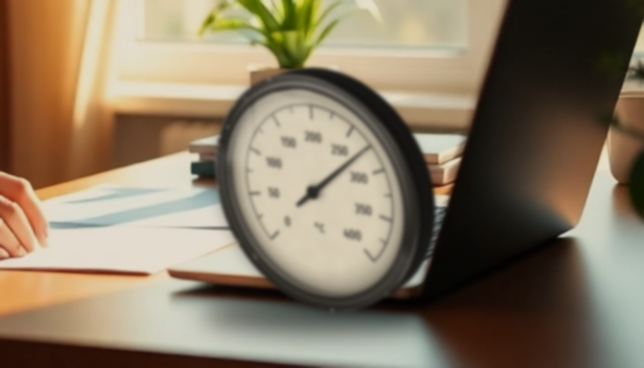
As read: {"value": 275, "unit": "°C"}
